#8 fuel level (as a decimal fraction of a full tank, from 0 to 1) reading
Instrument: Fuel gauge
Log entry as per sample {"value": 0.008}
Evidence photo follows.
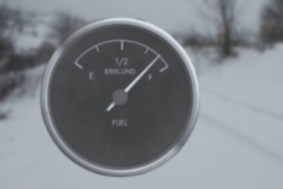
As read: {"value": 0.875}
